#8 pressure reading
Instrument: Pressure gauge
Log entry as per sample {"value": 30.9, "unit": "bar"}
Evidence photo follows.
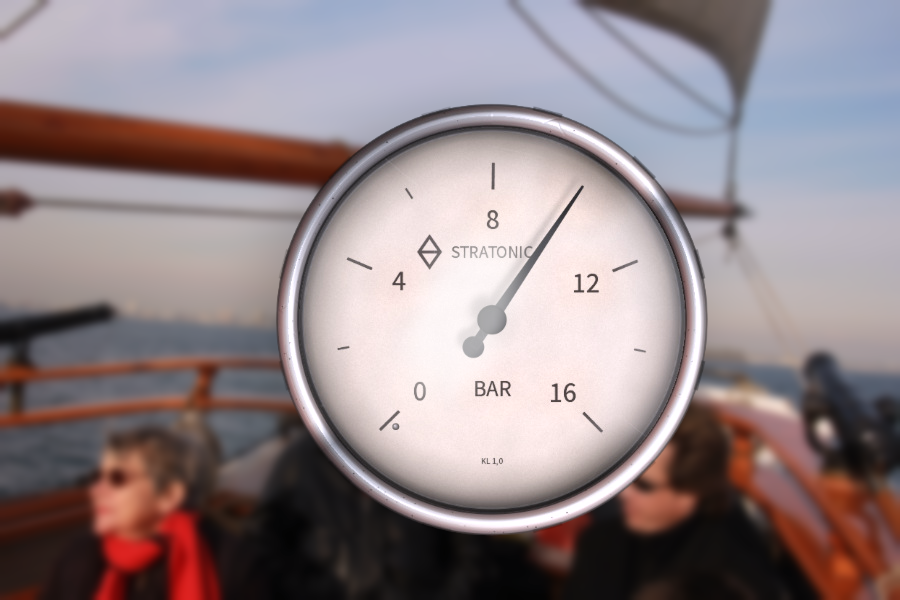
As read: {"value": 10, "unit": "bar"}
